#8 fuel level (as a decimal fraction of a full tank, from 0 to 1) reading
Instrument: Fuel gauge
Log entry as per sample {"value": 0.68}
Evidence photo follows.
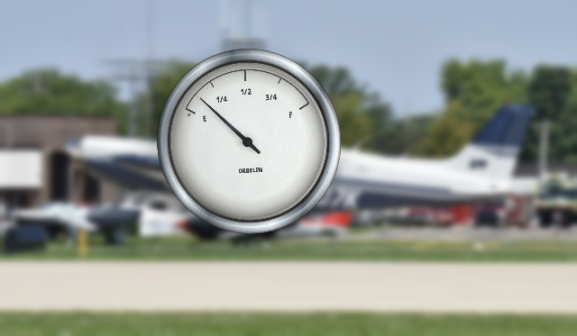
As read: {"value": 0.125}
